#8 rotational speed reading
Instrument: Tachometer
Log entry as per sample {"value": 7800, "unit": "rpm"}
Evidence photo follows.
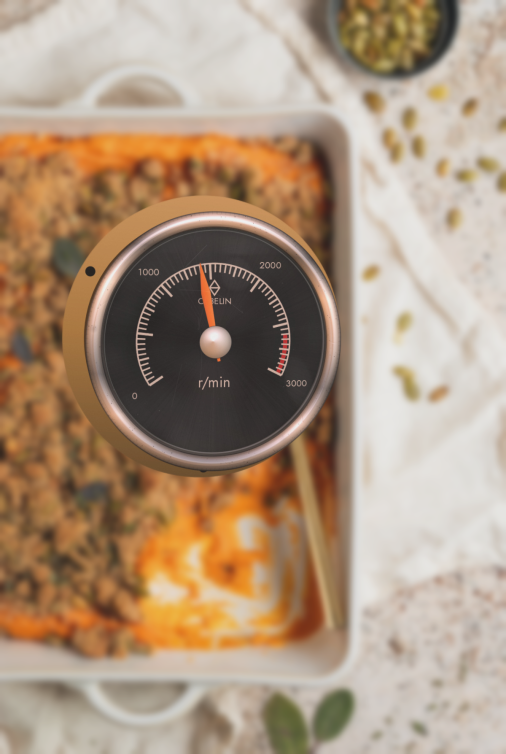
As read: {"value": 1400, "unit": "rpm"}
